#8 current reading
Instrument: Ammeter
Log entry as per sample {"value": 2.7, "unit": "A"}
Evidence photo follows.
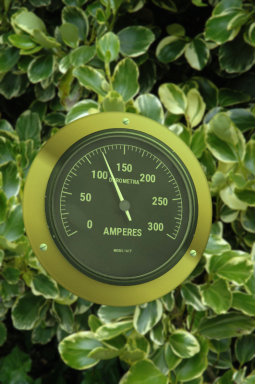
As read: {"value": 120, "unit": "A"}
